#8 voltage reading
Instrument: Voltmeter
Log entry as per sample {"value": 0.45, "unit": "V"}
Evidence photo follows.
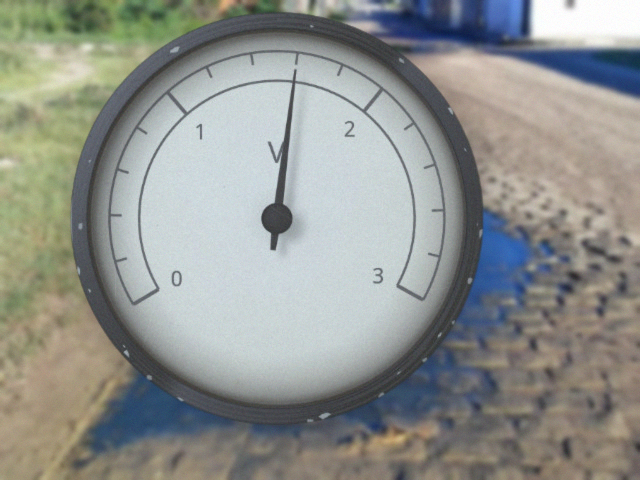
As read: {"value": 1.6, "unit": "V"}
